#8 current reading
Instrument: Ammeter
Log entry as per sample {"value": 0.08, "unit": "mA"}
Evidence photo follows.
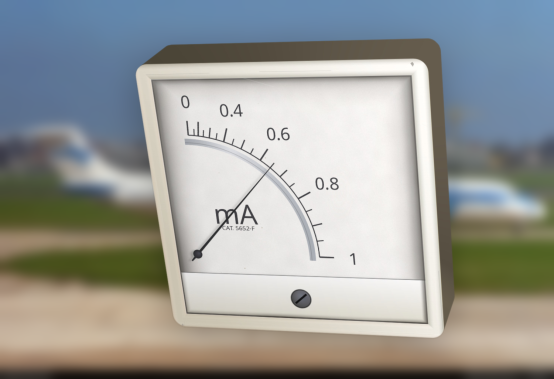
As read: {"value": 0.65, "unit": "mA"}
